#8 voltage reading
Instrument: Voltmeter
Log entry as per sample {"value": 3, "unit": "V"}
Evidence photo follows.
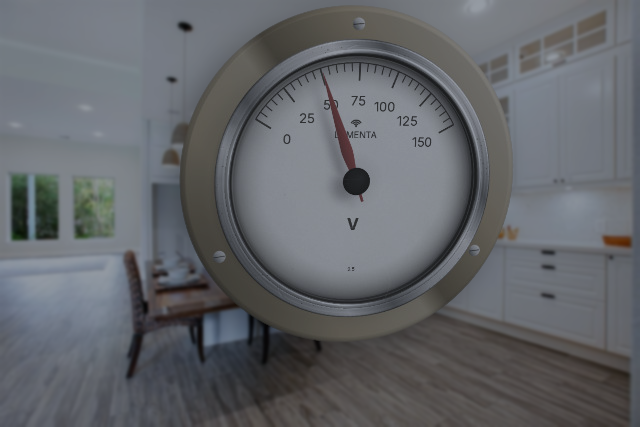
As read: {"value": 50, "unit": "V"}
